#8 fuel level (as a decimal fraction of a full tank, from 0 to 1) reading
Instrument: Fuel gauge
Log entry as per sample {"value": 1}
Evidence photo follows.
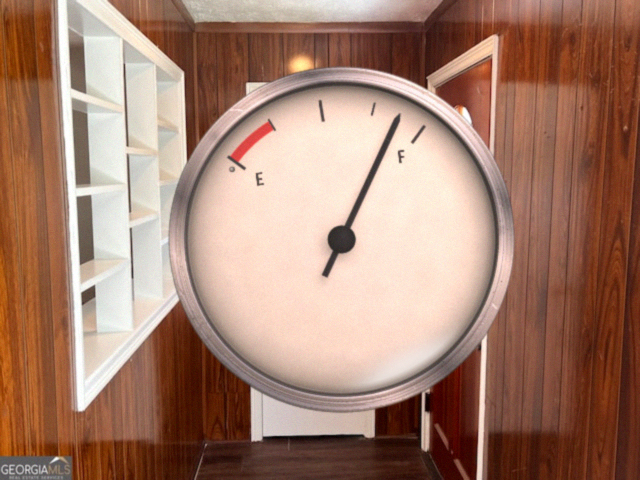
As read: {"value": 0.875}
